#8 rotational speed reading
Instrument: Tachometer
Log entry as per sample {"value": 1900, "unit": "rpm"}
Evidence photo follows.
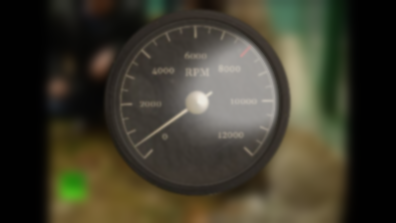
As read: {"value": 500, "unit": "rpm"}
